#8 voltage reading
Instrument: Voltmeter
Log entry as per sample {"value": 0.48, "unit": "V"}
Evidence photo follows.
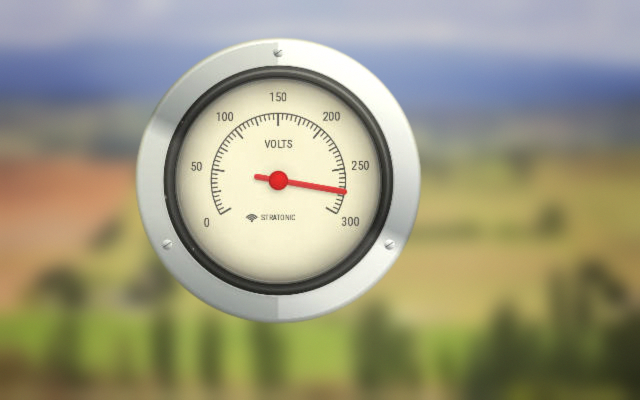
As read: {"value": 275, "unit": "V"}
